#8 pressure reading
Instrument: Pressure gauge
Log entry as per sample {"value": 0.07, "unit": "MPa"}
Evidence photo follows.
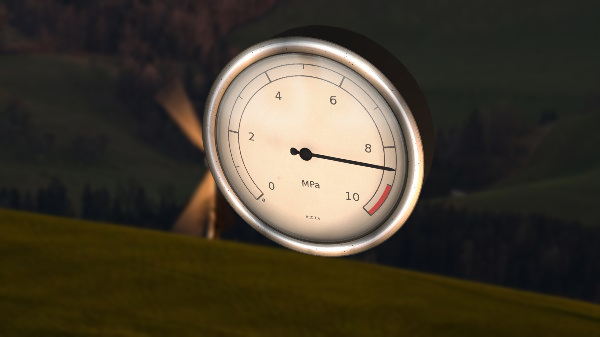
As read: {"value": 8.5, "unit": "MPa"}
